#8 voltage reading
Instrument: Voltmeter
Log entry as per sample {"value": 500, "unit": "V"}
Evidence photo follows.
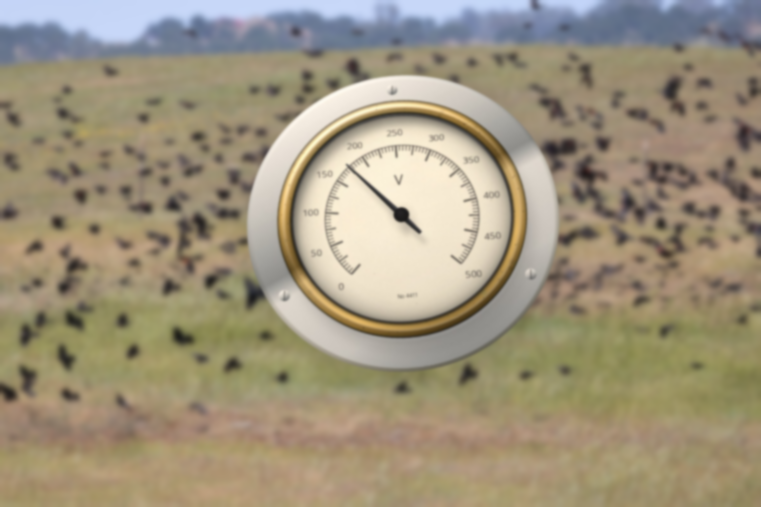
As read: {"value": 175, "unit": "V"}
